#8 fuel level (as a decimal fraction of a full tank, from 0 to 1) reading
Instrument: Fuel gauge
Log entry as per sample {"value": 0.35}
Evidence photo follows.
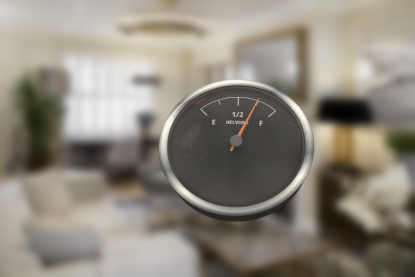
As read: {"value": 0.75}
